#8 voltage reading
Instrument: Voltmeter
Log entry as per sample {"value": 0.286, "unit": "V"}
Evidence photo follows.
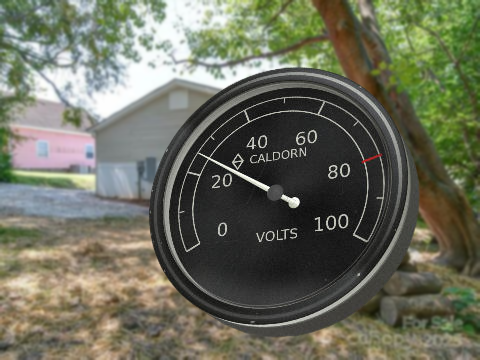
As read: {"value": 25, "unit": "V"}
